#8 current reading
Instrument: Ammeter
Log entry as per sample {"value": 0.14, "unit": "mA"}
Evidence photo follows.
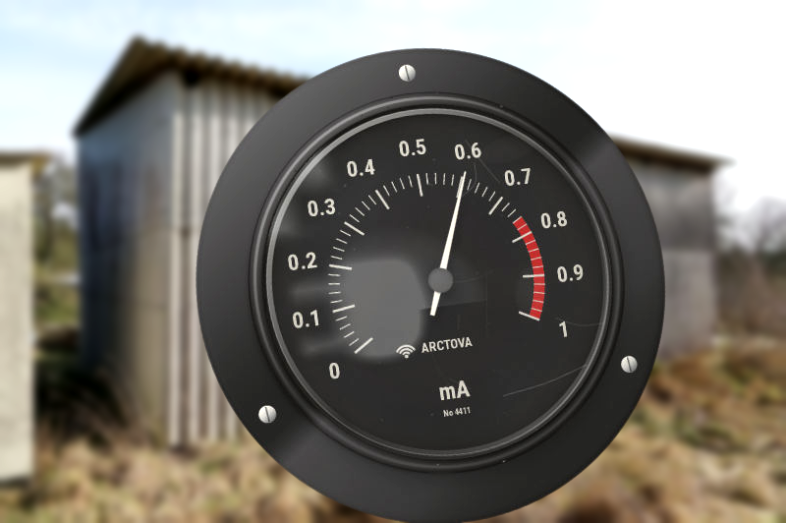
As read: {"value": 0.6, "unit": "mA"}
